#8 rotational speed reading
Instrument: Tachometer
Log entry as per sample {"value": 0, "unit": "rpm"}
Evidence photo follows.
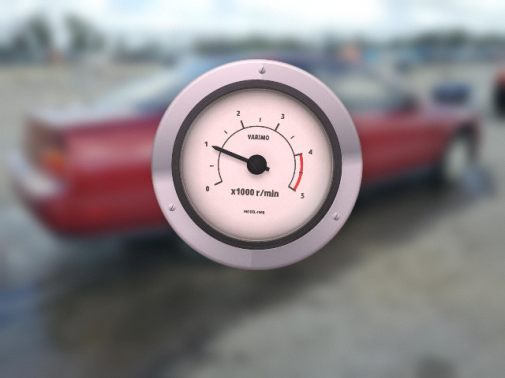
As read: {"value": 1000, "unit": "rpm"}
